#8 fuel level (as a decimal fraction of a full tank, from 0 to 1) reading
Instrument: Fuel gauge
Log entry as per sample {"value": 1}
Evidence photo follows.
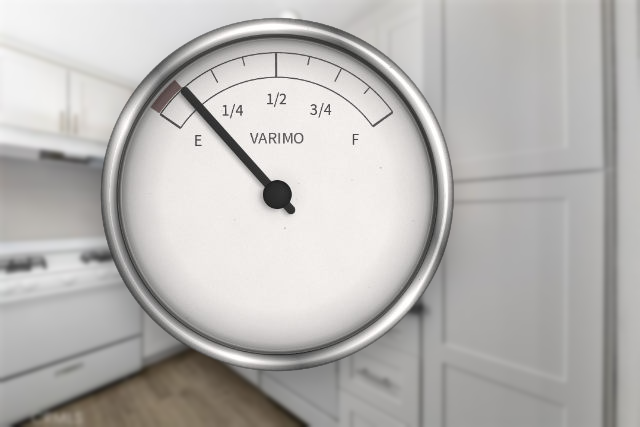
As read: {"value": 0.125}
